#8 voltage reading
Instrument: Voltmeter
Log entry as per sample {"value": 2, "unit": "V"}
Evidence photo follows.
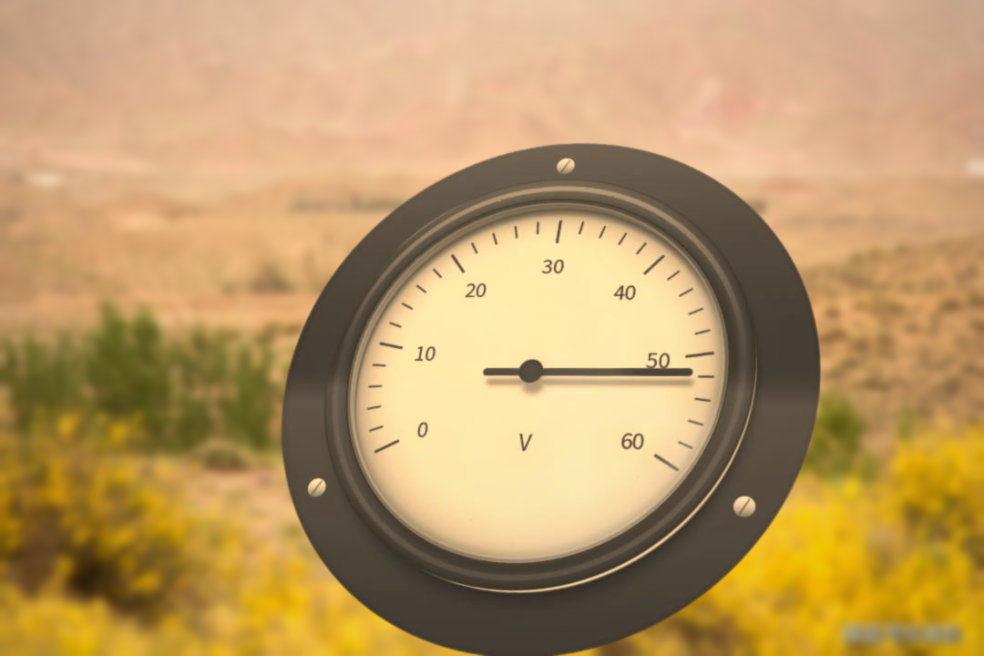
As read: {"value": 52, "unit": "V"}
